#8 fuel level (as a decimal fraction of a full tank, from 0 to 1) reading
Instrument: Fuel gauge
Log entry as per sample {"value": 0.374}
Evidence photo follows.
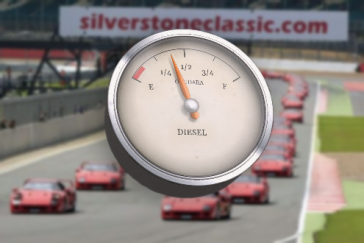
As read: {"value": 0.375}
